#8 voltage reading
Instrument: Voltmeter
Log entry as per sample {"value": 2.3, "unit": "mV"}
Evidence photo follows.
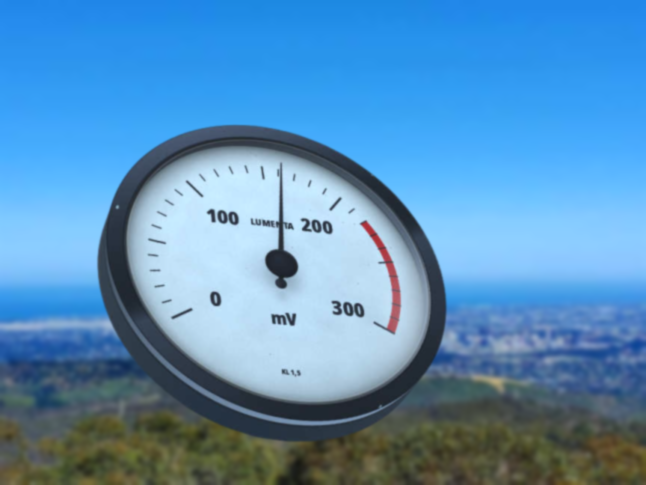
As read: {"value": 160, "unit": "mV"}
